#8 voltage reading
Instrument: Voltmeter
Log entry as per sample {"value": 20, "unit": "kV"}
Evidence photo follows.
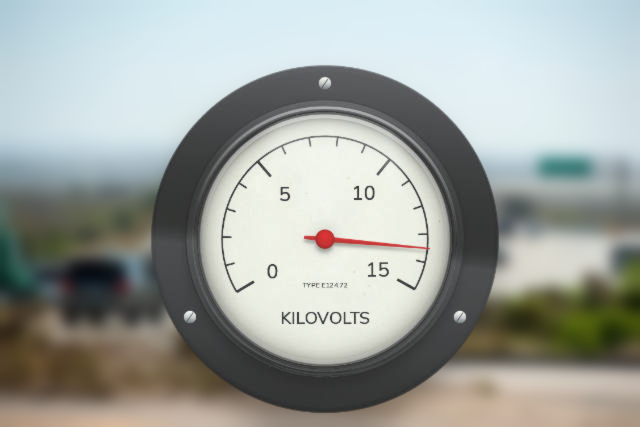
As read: {"value": 13.5, "unit": "kV"}
